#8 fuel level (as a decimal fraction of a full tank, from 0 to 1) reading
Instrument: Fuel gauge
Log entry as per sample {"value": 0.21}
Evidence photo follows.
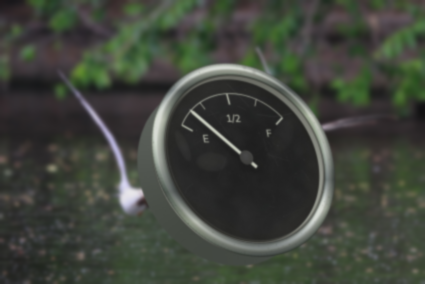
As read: {"value": 0.125}
